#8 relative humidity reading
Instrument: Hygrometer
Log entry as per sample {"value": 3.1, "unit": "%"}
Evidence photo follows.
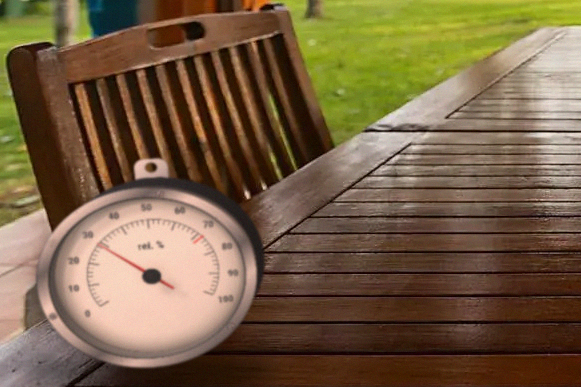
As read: {"value": 30, "unit": "%"}
